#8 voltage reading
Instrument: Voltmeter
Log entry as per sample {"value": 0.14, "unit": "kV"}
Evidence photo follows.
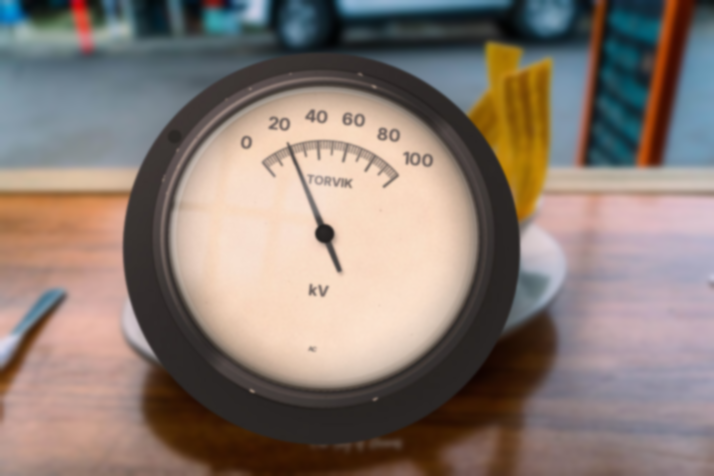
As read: {"value": 20, "unit": "kV"}
